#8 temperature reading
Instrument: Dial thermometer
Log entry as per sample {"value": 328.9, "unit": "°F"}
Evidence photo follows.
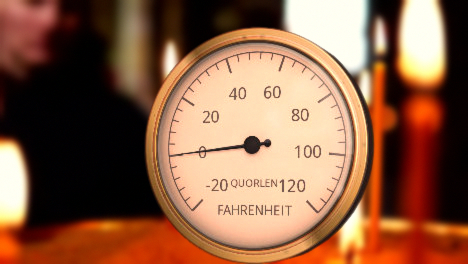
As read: {"value": 0, "unit": "°F"}
